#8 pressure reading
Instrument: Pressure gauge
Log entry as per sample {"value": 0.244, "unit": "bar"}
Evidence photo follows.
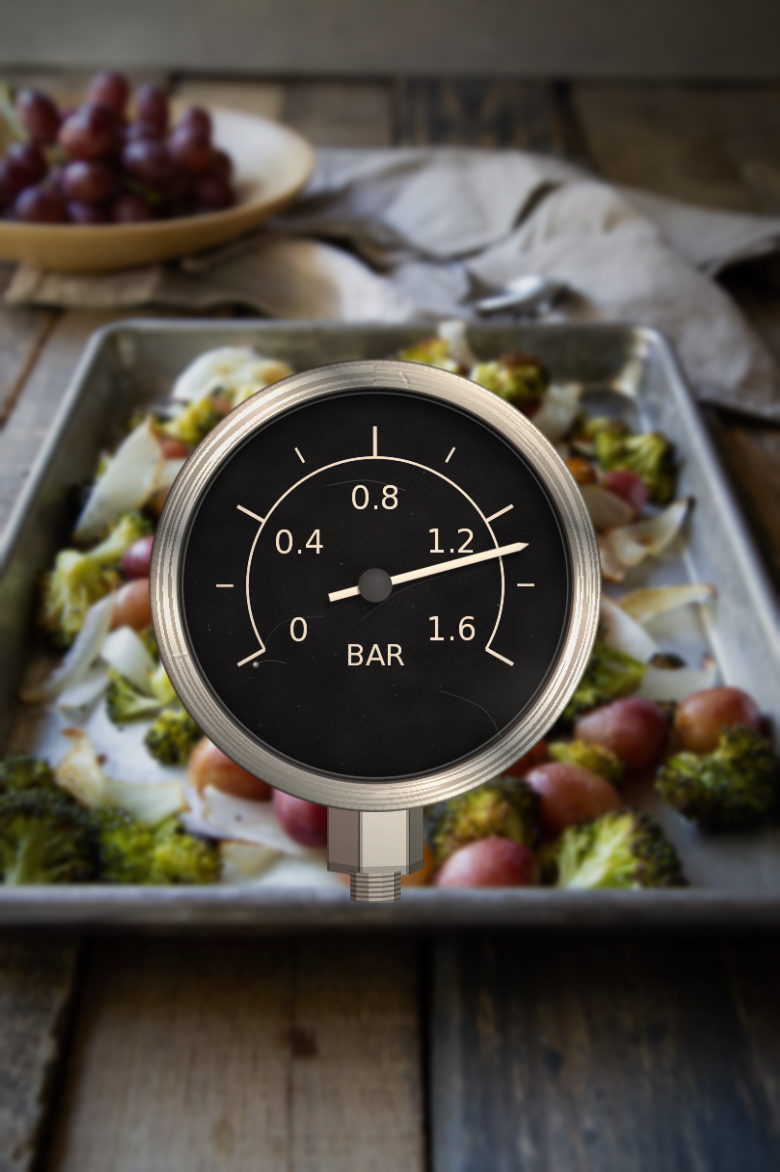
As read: {"value": 1.3, "unit": "bar"}
